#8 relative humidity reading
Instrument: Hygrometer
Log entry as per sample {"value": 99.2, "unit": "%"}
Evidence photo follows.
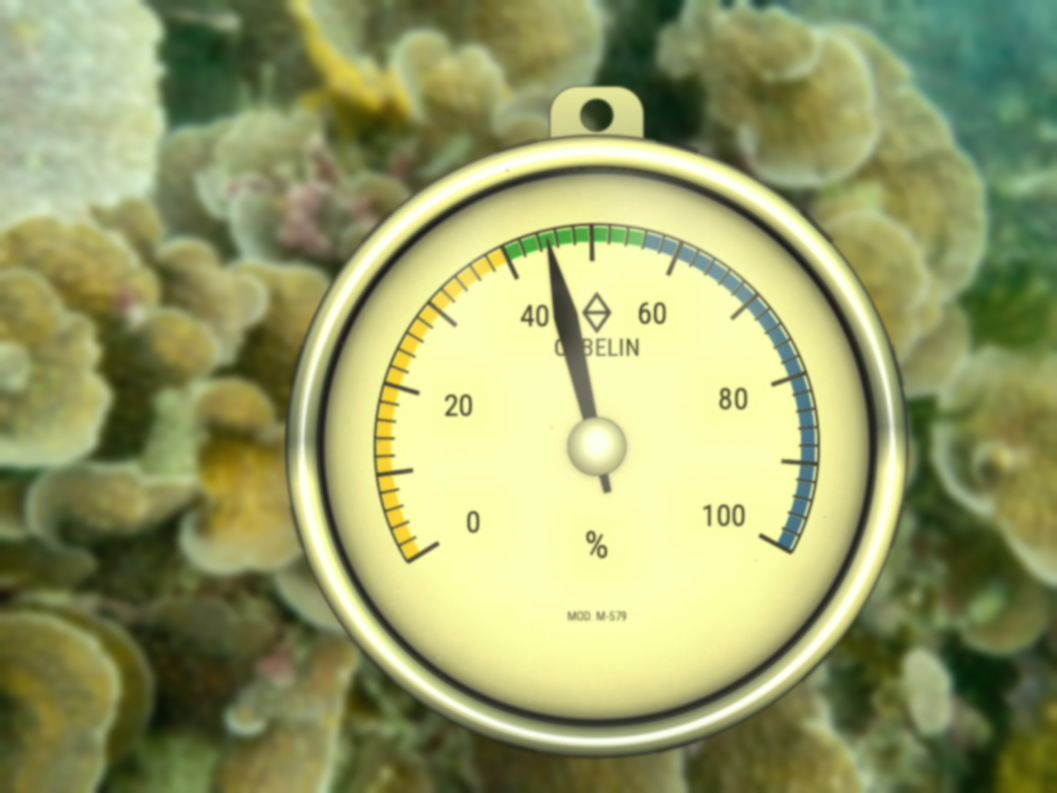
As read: {"value": 45, "unit": "%"}
